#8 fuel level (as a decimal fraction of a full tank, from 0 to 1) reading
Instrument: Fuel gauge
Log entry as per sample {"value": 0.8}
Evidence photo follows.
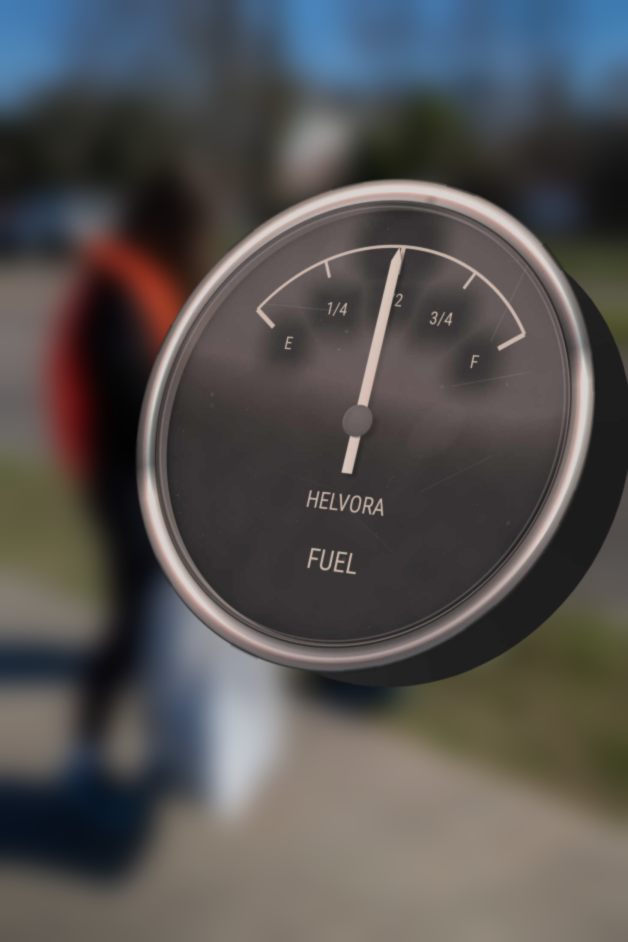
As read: {"value": 0.5}
